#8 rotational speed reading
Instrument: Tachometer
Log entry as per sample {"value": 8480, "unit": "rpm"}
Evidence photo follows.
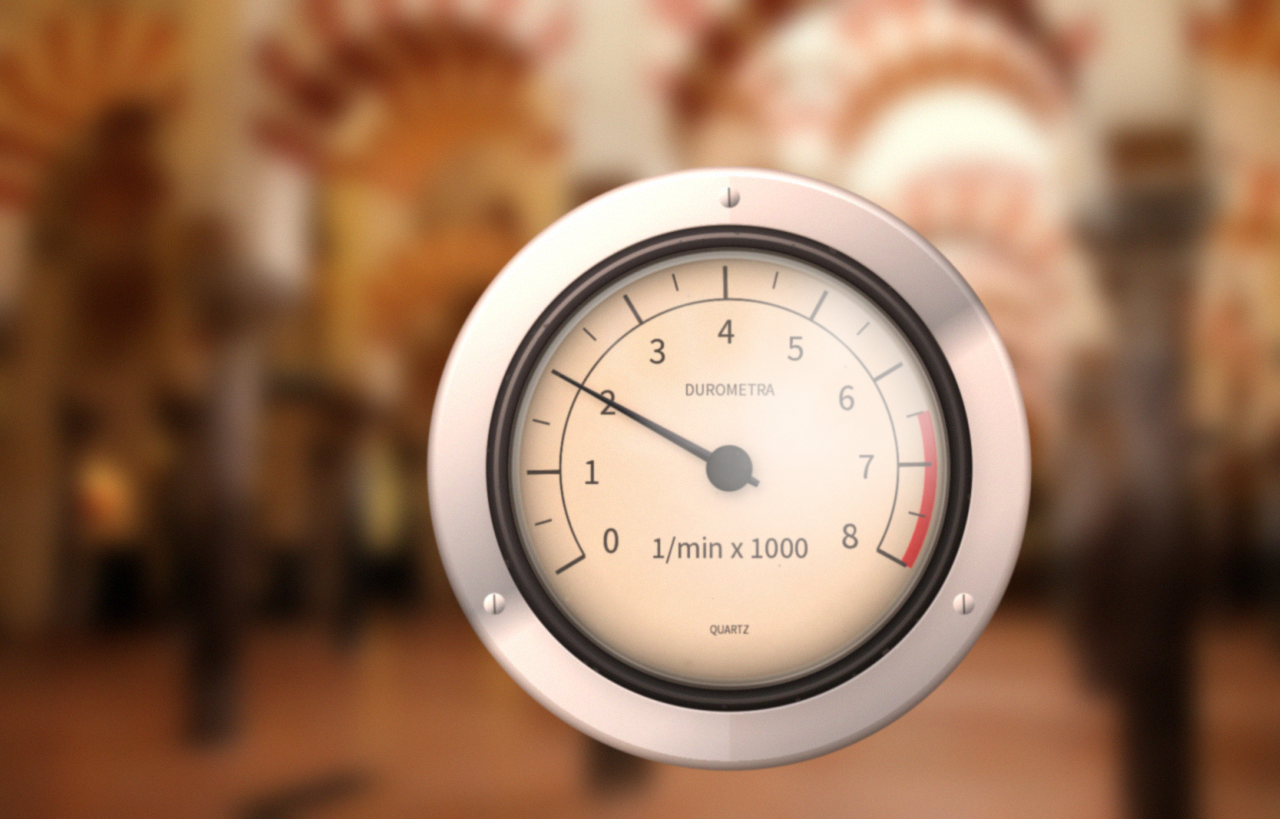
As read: {"value": 2000, "unit": "rpm"}
